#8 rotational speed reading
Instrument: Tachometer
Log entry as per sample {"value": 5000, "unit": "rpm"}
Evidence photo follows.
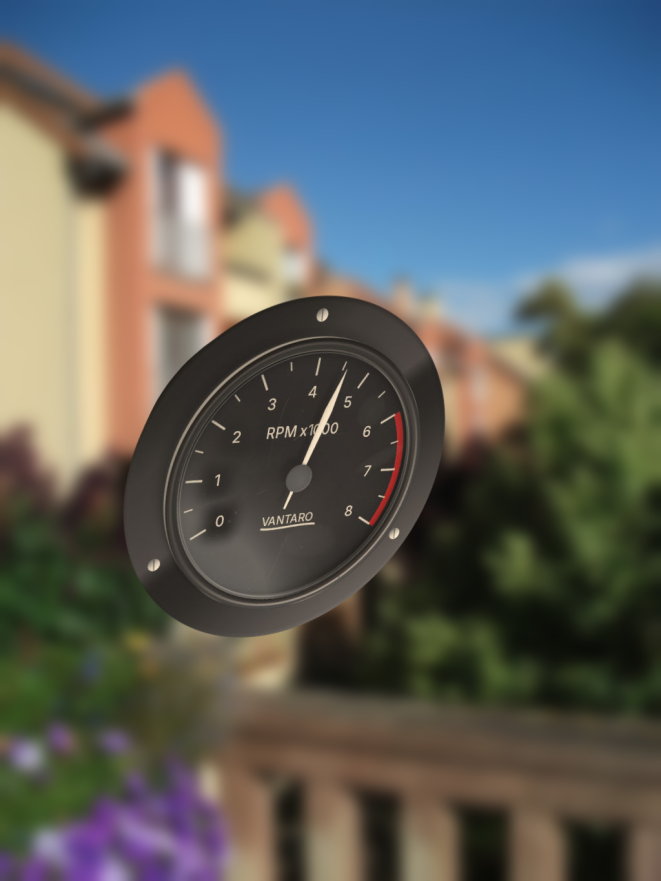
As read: {"value": 4500, "unit": "rpm"}
